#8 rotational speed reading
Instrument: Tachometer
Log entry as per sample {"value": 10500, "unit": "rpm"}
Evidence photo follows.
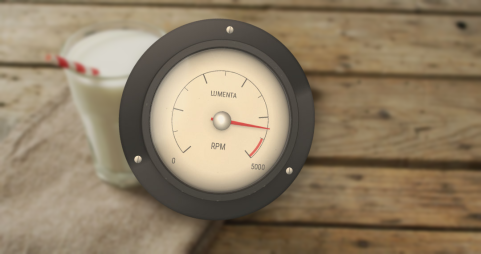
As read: {"value": 4250, "unit": "rpm"}
